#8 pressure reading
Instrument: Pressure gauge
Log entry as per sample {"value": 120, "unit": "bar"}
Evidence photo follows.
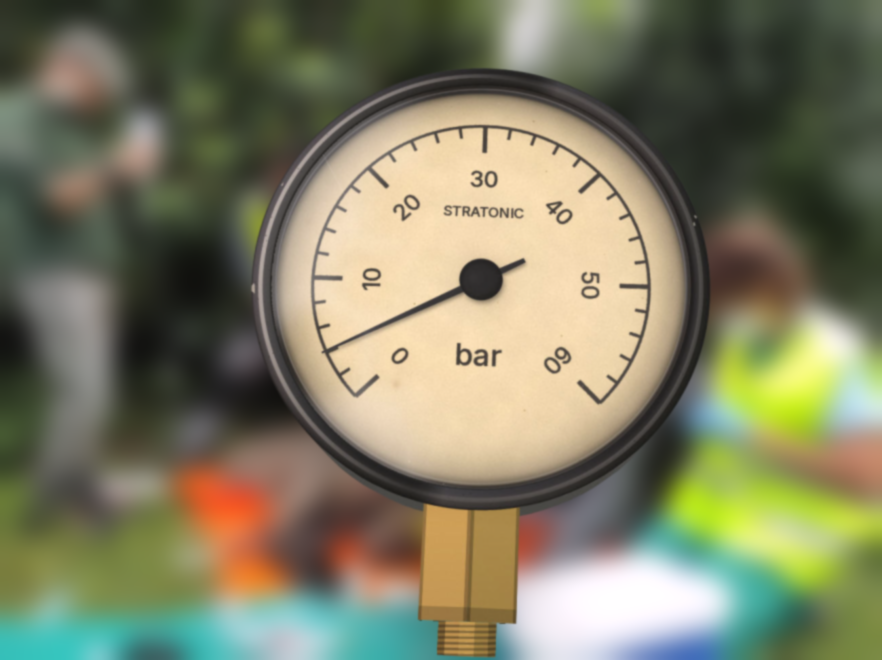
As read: {"value": 4, "unit": "bar"}
